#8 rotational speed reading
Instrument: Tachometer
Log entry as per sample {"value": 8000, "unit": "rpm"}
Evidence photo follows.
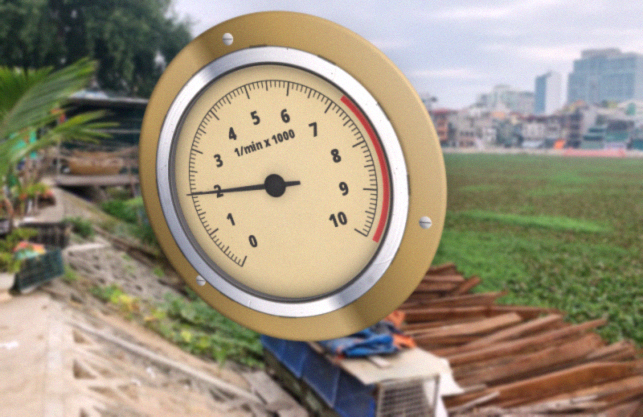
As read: {"value": 2000, "unit": "rpm"}
